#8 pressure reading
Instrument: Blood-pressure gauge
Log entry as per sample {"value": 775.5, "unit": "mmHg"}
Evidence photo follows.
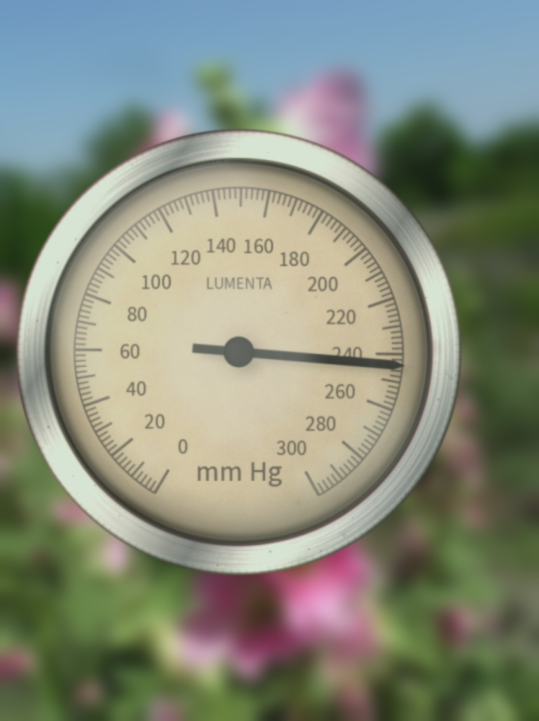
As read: {"value": 244, "unit": "mmHg"}
